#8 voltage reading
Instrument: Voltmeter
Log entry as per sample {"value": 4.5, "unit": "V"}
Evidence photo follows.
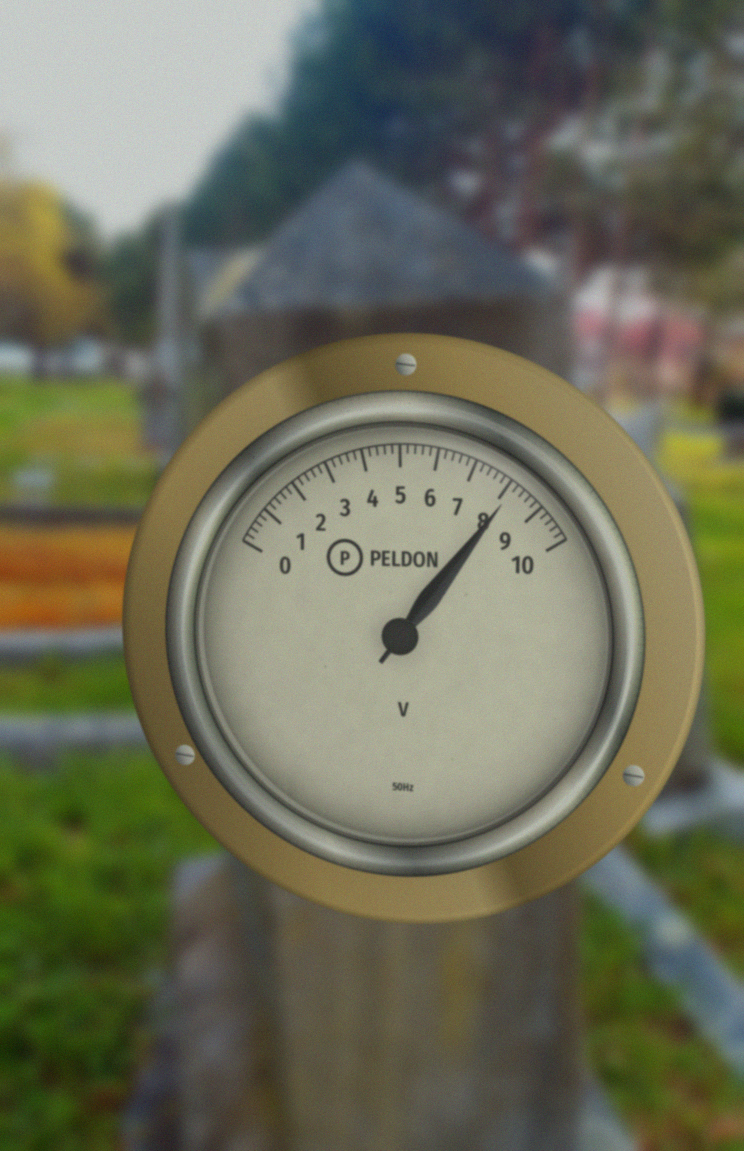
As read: {"value": 8.2, "unit": "V"}
